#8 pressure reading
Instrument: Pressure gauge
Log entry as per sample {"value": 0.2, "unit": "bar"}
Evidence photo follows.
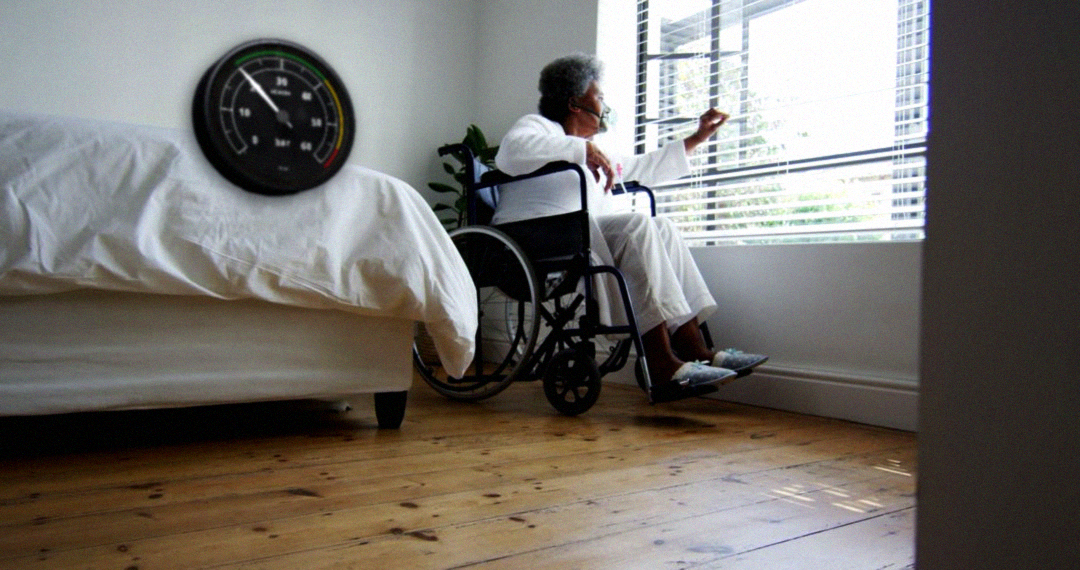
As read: {"value": 20, "unit": "bar"}
